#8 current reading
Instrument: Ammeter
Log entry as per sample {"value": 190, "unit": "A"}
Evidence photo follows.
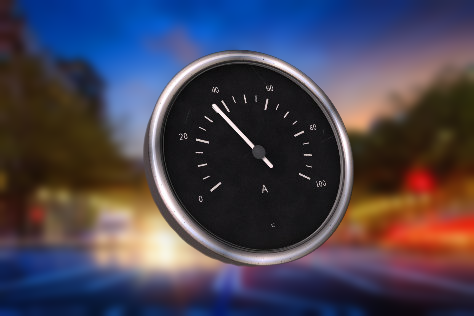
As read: {"value": 35, "unit": "A"}
